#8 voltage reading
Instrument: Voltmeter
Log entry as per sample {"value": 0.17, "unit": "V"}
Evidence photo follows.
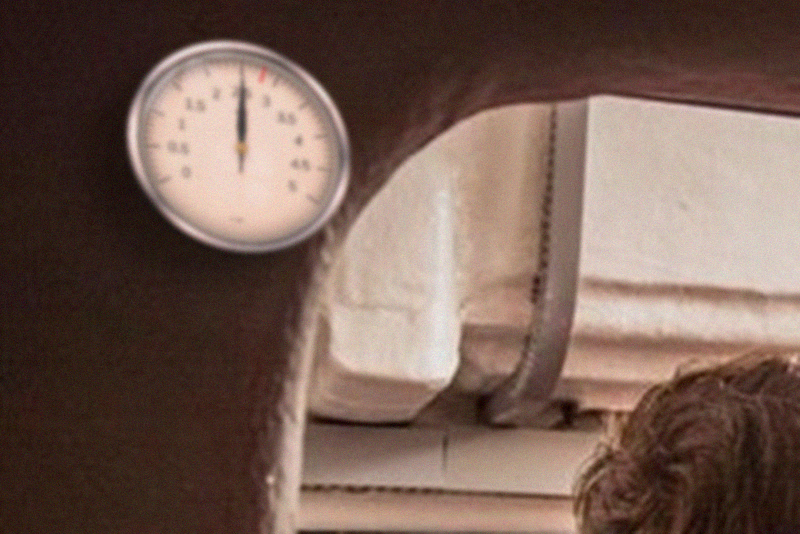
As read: {"value": 2.5, "unit": "V"}
